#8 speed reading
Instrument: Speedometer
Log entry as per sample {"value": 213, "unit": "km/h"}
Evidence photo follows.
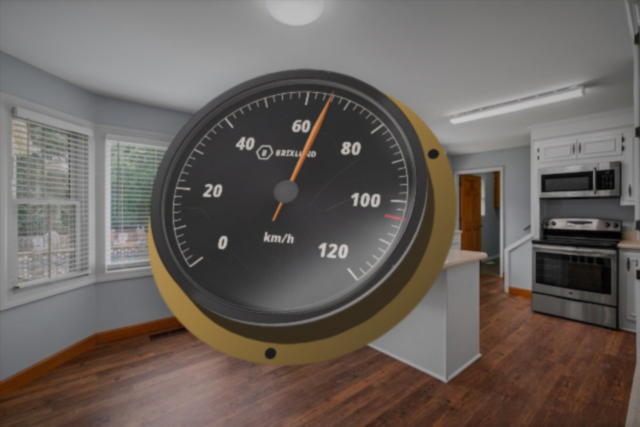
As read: {"value": 66, "unit": "km/h"}
